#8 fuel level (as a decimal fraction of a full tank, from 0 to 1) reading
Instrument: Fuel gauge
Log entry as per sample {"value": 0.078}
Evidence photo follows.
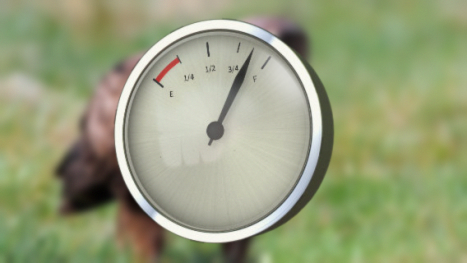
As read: {"value": 0.875}
